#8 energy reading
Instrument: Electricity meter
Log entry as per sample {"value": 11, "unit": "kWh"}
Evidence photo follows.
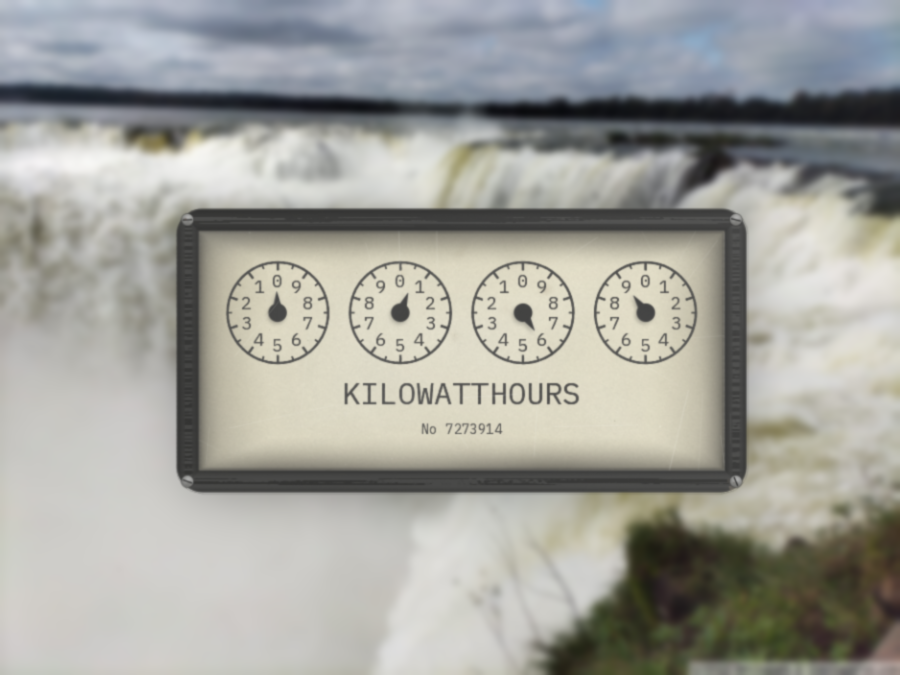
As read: {"value": 59, "unit": "kWh"}
